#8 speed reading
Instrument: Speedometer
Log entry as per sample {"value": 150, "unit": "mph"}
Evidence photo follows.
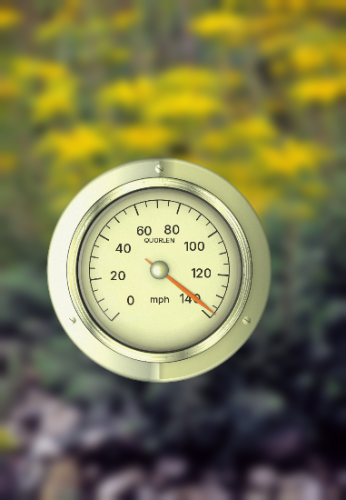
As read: {"value": 137.5, "unit": "mph"}
